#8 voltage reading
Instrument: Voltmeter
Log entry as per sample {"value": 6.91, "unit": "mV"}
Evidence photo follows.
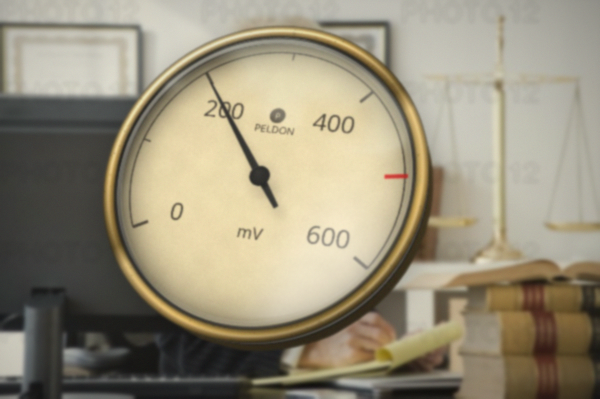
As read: {"value": 200, "unit": "mV"}
